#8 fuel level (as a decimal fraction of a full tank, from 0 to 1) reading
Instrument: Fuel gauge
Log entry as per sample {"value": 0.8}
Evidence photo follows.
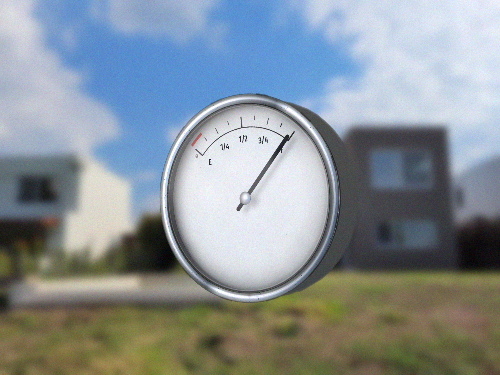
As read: {"value": 1}
